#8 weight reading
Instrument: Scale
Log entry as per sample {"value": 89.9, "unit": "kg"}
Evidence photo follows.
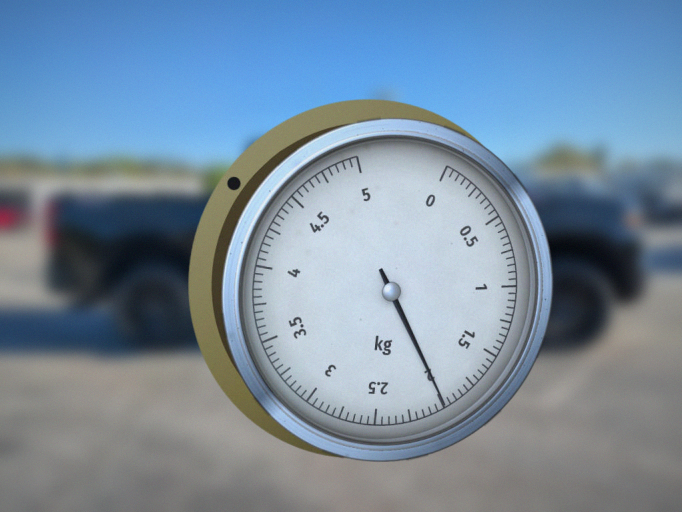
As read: {"value": 2, "unit": "kg"}
